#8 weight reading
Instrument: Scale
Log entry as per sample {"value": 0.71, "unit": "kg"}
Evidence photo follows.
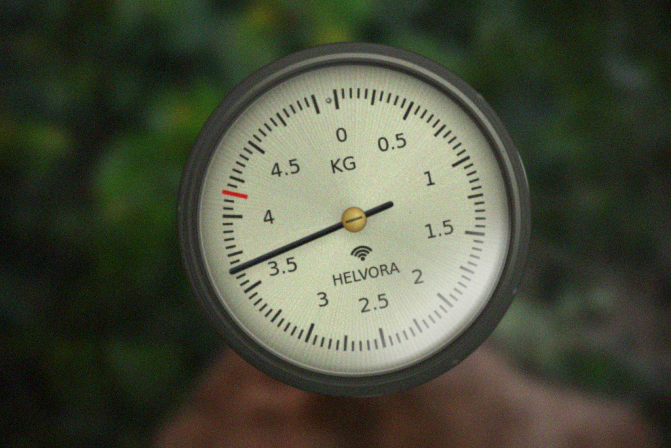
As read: {"value": 3.65, "unit": "kg"}
